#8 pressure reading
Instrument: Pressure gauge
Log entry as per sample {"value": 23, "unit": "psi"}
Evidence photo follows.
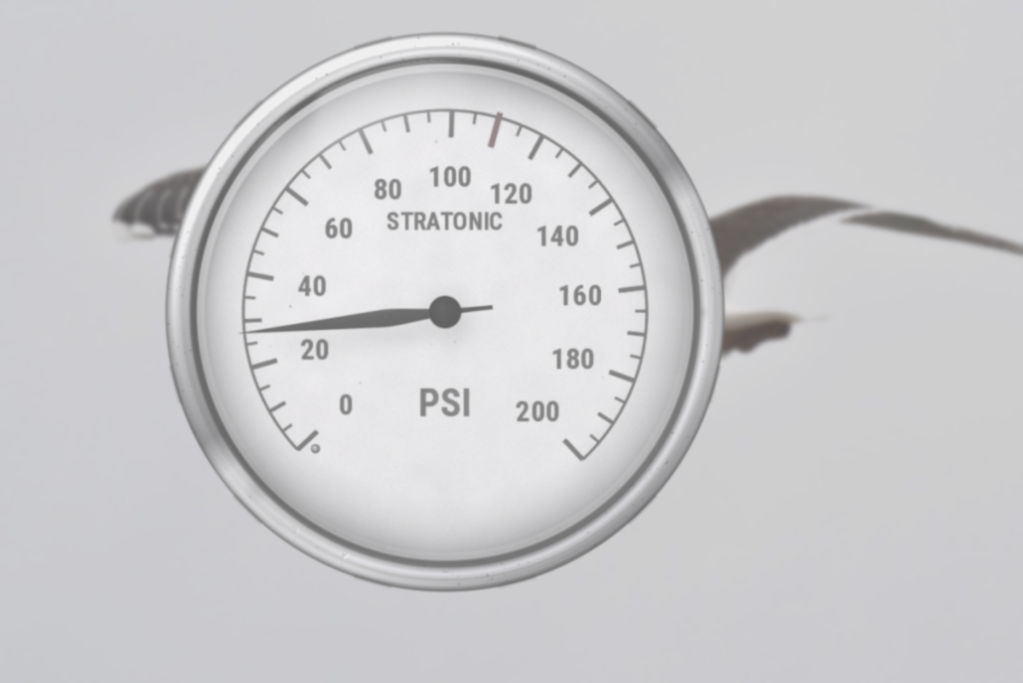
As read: {"value": 27.5, "unit": "psi"}
